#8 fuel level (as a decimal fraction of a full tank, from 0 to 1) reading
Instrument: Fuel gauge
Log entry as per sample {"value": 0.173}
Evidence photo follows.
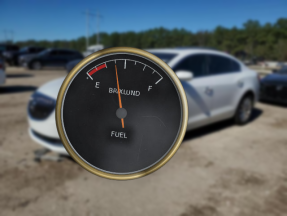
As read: {"value": 0.375}
